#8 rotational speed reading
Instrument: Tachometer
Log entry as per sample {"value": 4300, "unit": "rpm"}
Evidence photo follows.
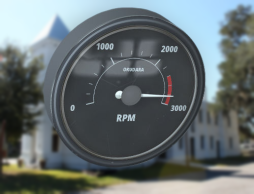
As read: {"value": 2800, "unit": "rpm"}
